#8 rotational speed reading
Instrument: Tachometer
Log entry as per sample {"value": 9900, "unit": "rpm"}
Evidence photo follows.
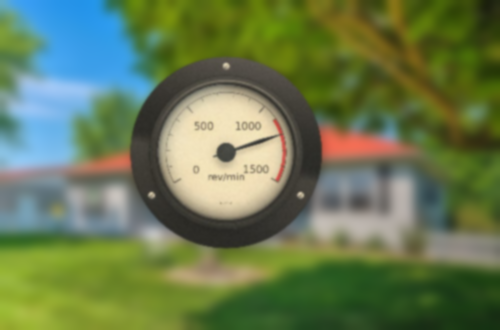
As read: {"value": 1200, "unit": "rpm"}
